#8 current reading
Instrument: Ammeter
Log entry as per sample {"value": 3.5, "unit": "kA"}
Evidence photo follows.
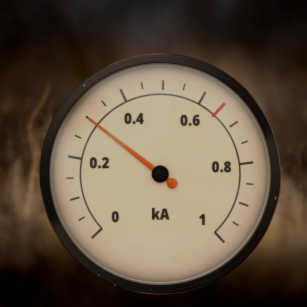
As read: {"value": 0.3, "unit": "kA"}
